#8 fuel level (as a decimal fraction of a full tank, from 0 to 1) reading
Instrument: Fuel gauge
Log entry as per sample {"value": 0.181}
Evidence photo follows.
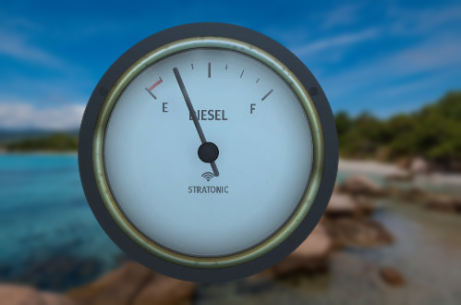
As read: {"value": 0.25}
